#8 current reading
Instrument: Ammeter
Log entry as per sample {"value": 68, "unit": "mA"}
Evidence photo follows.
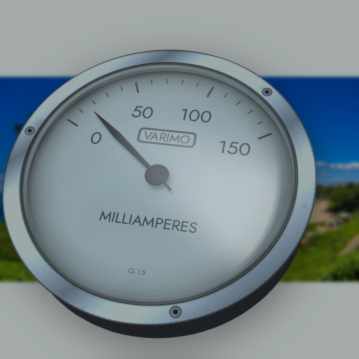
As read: {"value": 15, "unit": "mA"}
